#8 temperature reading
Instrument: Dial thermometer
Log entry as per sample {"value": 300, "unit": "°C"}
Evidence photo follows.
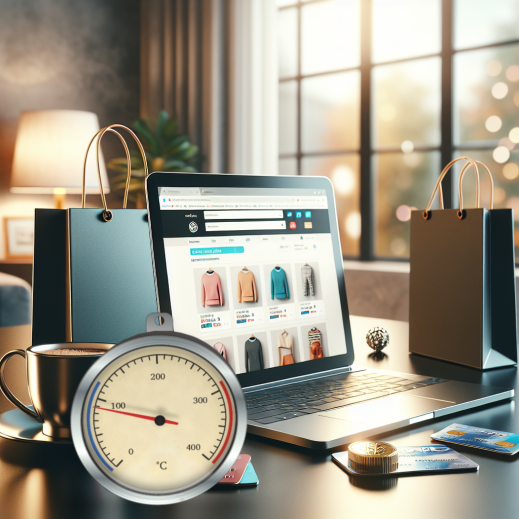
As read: {"value": 90, "unit": "°C"}
